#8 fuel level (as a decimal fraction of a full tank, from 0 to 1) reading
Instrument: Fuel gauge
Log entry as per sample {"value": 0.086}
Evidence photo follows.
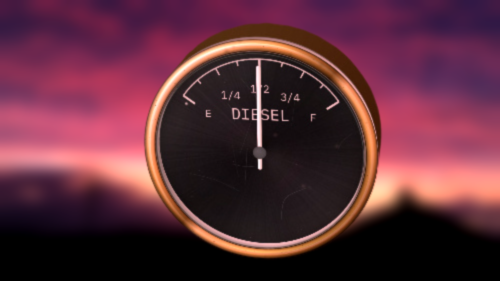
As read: {"value": 0.5}
